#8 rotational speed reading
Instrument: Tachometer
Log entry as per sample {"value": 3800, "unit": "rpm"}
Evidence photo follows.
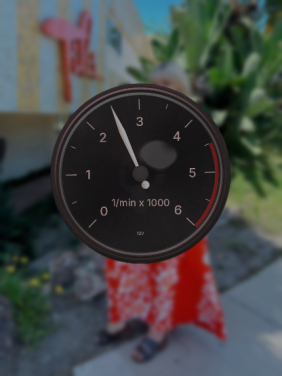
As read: {"value": 2500, "unit": "rpm"}
